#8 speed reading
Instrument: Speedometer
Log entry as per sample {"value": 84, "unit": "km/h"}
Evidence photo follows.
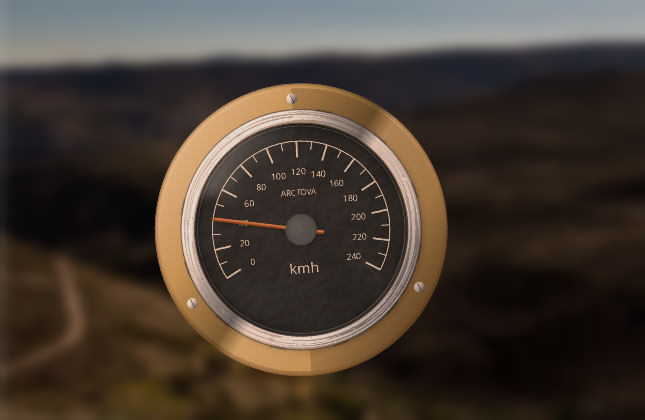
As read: {"value": 40, "unit": "km/h"}
